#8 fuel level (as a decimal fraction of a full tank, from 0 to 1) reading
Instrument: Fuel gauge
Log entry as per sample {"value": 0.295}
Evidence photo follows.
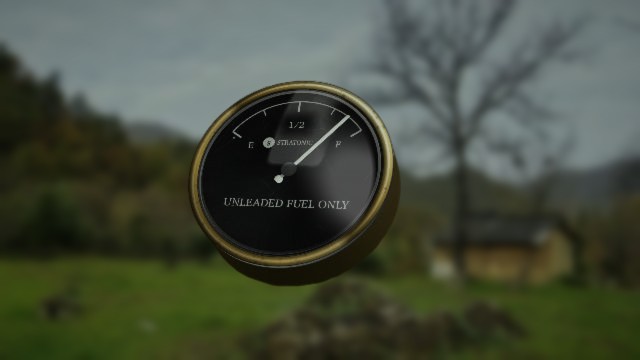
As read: {"value": 0.875}
